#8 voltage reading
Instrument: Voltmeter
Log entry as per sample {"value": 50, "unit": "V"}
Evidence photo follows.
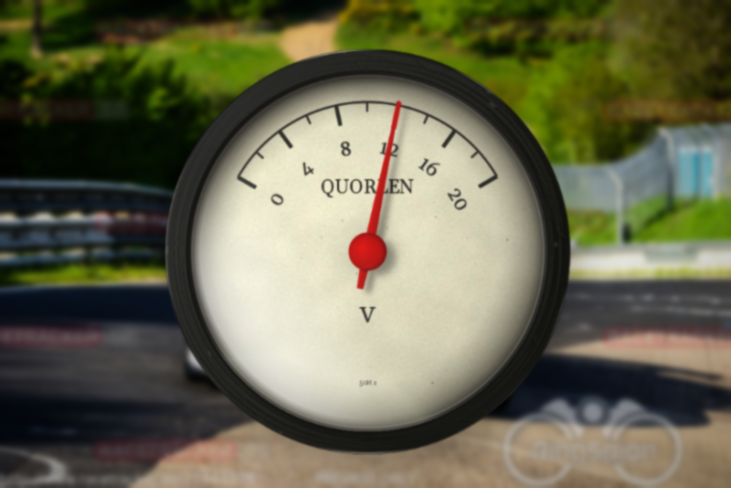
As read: {"value": 12, "unit": "V"}
